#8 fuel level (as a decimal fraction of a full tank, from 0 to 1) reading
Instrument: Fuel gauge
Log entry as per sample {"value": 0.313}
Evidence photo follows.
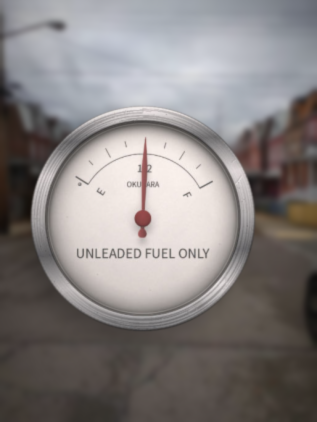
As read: {"value": 0.5}
